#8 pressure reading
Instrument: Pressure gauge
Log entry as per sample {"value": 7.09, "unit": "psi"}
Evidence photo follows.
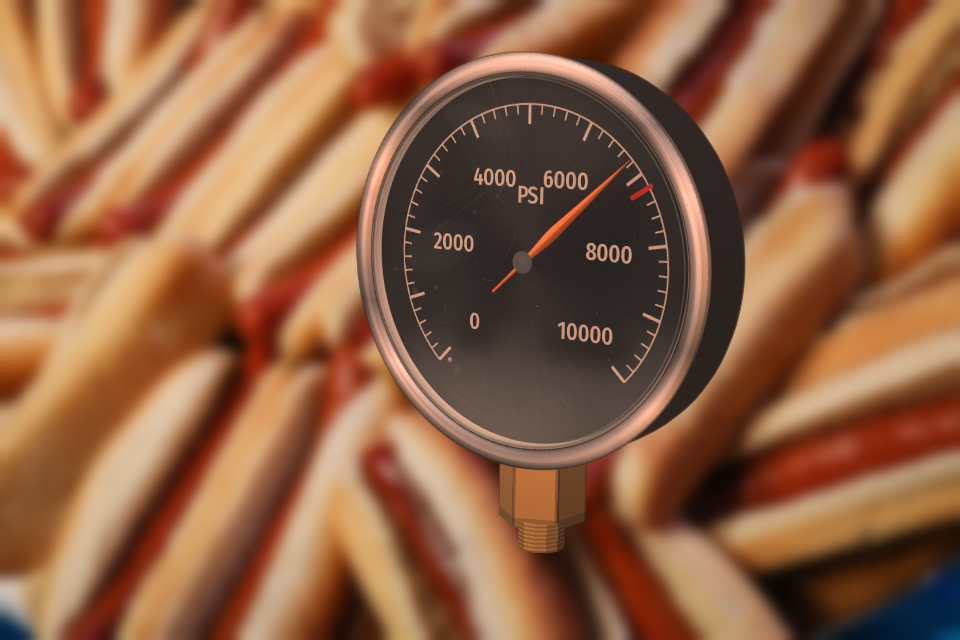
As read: {"value": 6800, "unit": "psi"}
